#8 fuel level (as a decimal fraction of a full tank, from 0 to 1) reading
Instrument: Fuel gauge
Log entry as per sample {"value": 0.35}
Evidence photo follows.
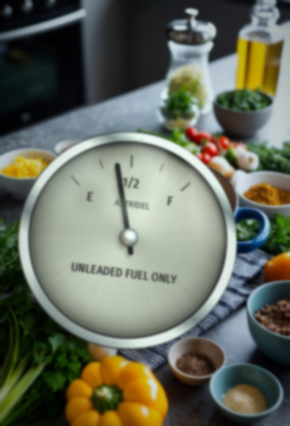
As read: {"value": 0.375}
